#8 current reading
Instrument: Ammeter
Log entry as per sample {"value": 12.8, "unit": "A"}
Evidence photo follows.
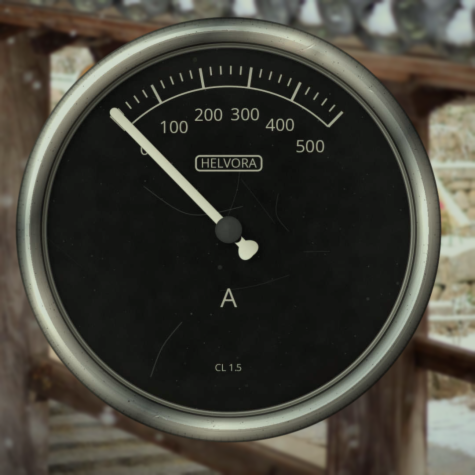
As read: {"value": 10, "unit": "A"}
